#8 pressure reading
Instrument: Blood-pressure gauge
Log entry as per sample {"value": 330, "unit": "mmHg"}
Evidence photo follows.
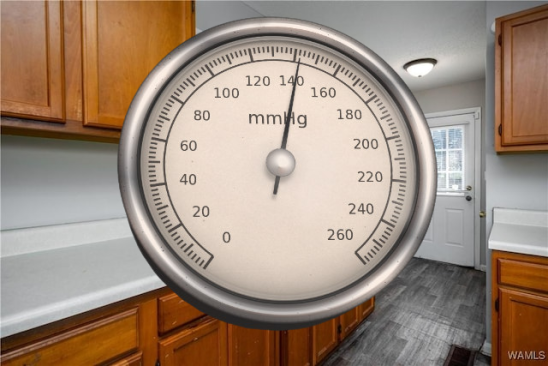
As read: {"value": 142, "unit": "mmHg"}
